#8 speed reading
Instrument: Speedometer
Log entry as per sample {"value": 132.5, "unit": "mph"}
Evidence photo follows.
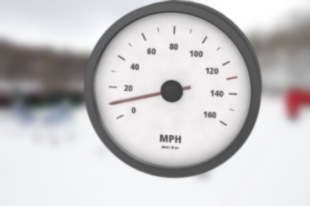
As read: {"value": 10, "unit": "mph"}
